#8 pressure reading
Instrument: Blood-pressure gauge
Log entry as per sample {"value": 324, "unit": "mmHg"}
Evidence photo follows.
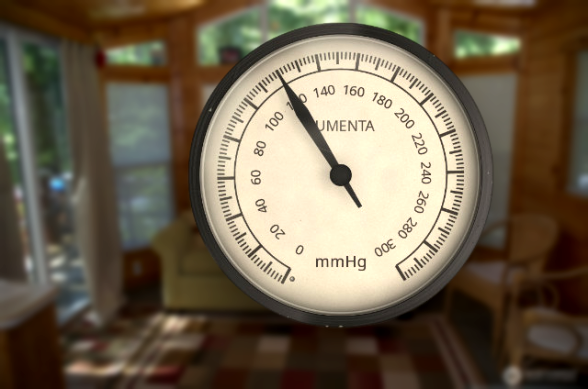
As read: {"value": 120, "unit": "mmHg"}
